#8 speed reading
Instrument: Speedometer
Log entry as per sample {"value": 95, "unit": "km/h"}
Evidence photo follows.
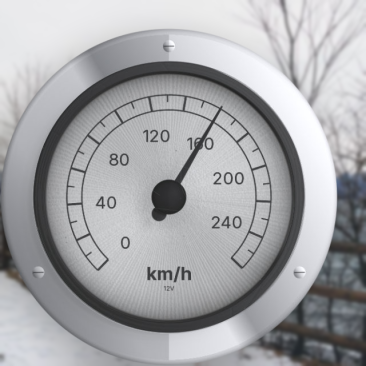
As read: {"value": 160, "unit": "km/h"}
